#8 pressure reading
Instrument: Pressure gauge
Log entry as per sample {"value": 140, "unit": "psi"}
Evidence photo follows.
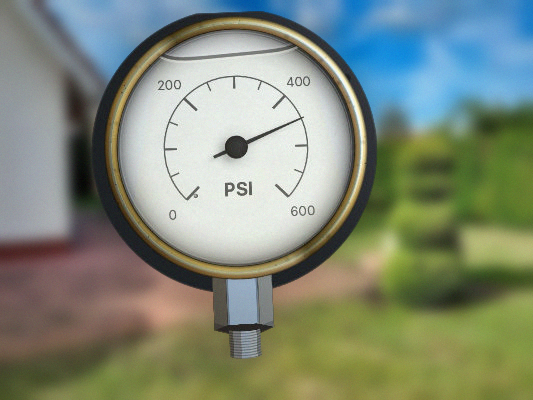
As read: {"value": 450, "unit": "psi"}
